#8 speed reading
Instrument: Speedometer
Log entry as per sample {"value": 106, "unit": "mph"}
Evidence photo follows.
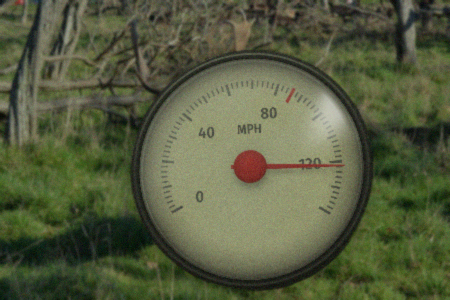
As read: {"value": 122, "unit": "mph"}
